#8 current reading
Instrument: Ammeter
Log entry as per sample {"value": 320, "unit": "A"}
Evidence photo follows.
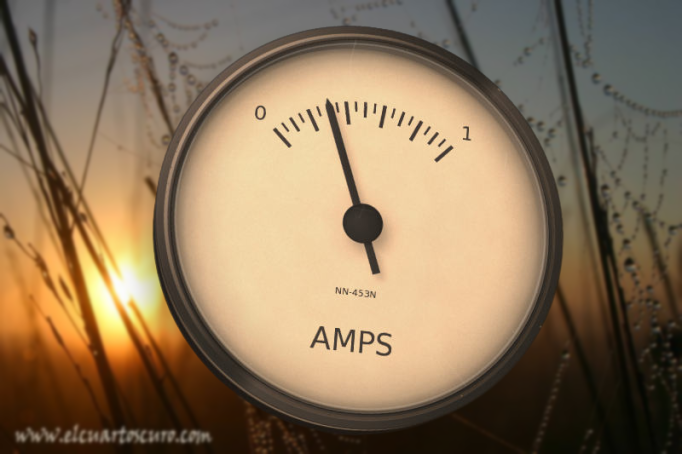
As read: {"value": 0.3, "unit": "A"}
